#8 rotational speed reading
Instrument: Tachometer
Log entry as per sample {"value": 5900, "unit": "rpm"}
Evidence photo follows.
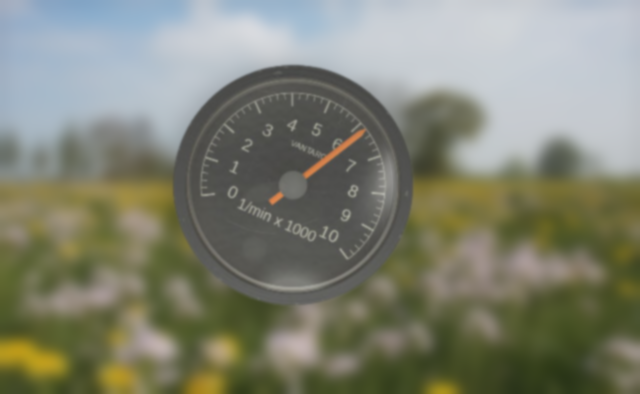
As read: {"value": 6200, "unit": "rpm"}
